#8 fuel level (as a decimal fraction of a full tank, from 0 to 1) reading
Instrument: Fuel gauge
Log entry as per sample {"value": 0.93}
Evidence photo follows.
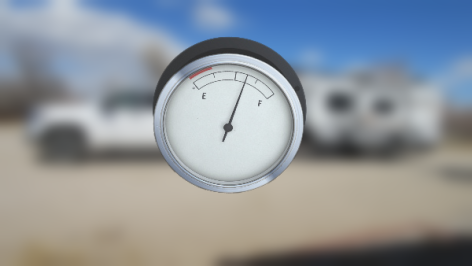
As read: {"value": 0.625}
